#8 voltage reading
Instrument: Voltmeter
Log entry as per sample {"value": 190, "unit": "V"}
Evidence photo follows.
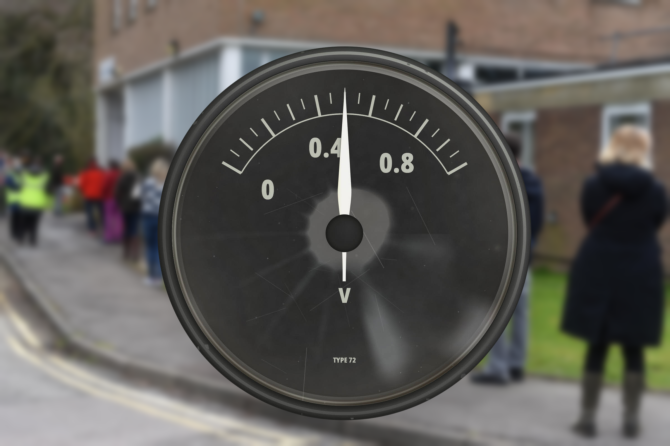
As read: {"value": 0.5, "unit": "V"}
